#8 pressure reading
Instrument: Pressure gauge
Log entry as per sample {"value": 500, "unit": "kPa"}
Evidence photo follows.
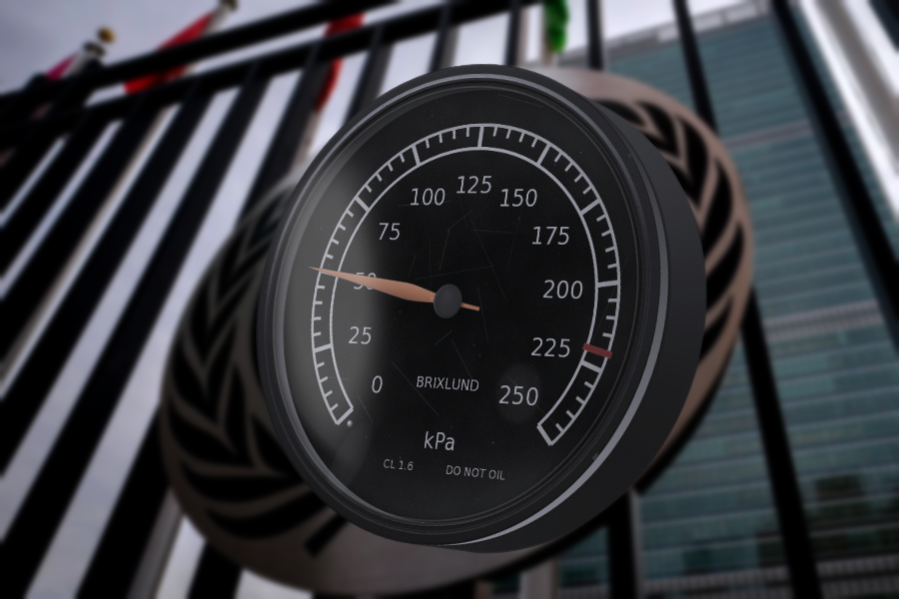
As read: {"value": 50, "unit": "kPa"}
